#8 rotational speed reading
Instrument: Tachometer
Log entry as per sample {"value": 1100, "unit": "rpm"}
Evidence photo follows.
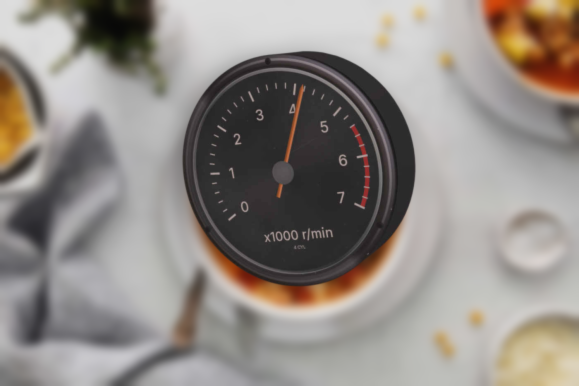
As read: {"value": 4200, "unit": "rpm"}
